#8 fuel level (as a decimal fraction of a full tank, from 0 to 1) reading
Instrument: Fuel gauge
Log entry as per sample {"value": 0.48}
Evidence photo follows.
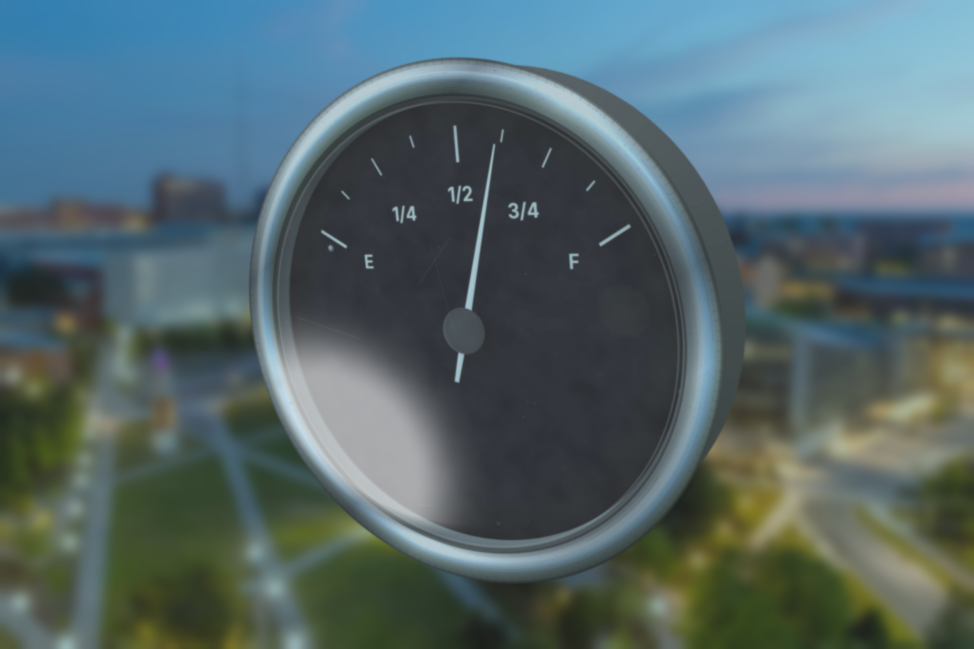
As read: {"value": 0.625}
